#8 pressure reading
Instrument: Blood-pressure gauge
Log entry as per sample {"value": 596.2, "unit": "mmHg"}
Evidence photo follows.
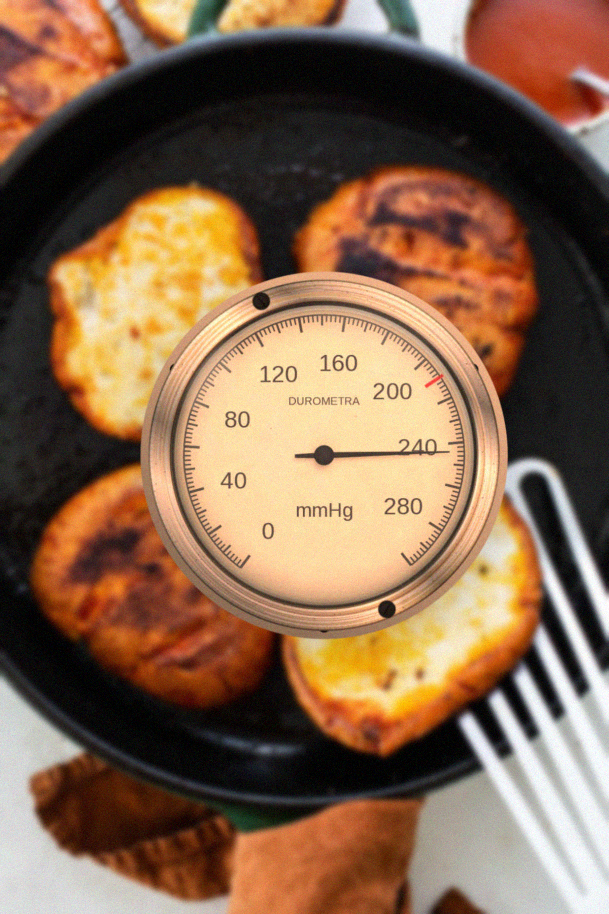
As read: {"value": 244, "unit": "mmHg"}
